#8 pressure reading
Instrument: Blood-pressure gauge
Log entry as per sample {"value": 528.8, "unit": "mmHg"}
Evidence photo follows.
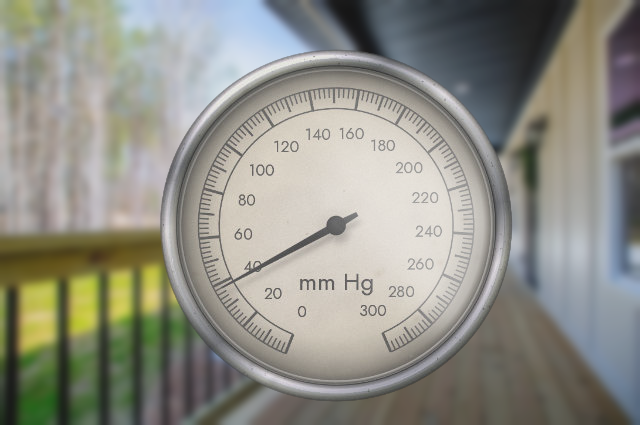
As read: {"value": 38, "unit": "mmHg"}
